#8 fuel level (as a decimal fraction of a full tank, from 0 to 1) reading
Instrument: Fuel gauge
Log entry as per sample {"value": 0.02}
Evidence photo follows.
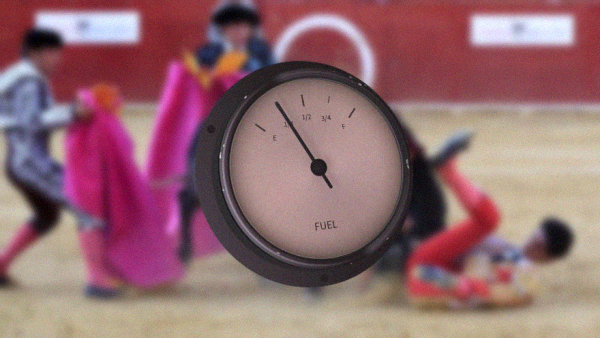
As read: {"value": 0.25}
